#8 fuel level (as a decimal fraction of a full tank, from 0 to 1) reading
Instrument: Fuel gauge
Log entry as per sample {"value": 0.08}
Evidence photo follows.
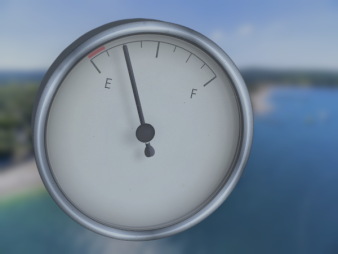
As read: {"value": 0.25}
